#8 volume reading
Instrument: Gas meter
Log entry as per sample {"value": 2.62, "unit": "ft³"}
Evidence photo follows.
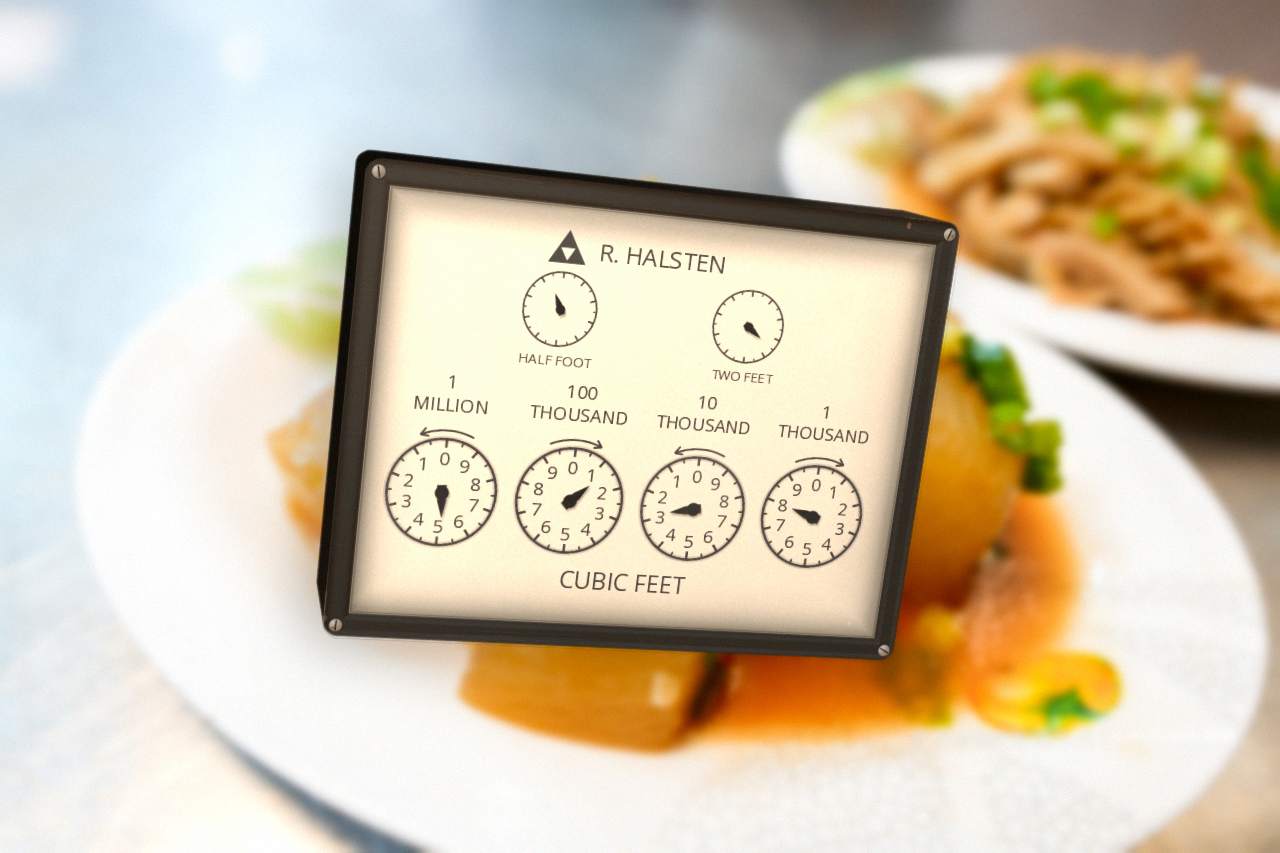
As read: {"value": 512800, "unit": "ft³"}
